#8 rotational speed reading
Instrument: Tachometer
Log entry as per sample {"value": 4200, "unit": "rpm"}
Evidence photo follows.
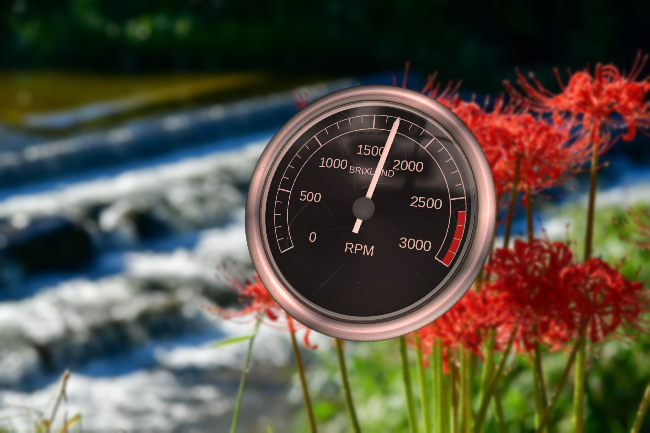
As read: {"value": 1700, "unit": "rpm"}
